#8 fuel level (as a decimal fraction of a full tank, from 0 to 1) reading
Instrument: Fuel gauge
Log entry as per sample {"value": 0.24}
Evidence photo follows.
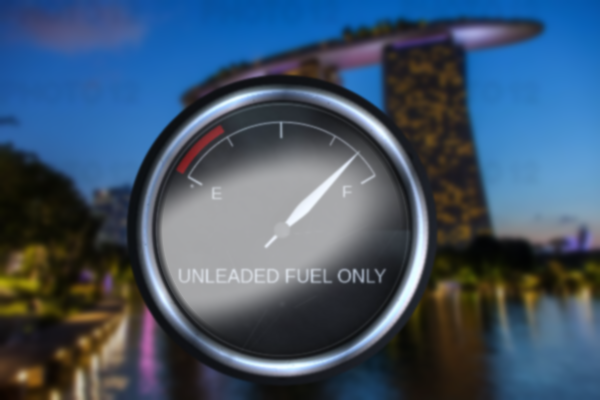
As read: {"value": 0.875}
